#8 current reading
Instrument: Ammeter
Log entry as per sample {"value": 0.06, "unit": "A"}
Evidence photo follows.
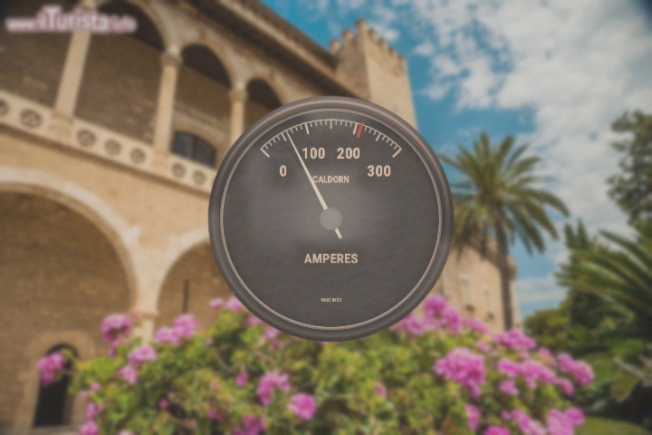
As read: {"value": 60, "unit": "A"}
